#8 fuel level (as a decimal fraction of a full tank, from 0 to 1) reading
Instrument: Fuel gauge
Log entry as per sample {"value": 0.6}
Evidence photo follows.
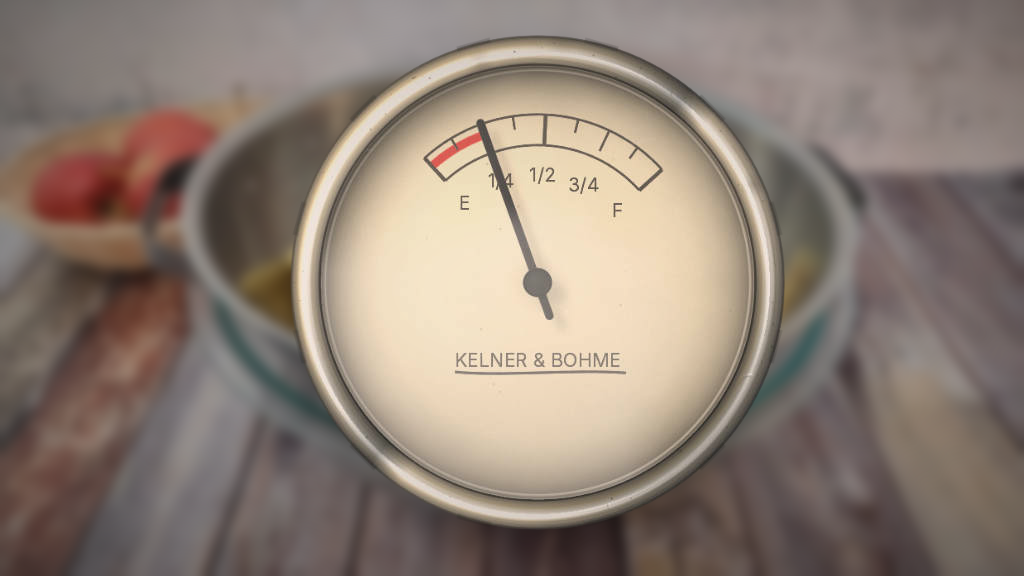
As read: {"value": 0.25}
